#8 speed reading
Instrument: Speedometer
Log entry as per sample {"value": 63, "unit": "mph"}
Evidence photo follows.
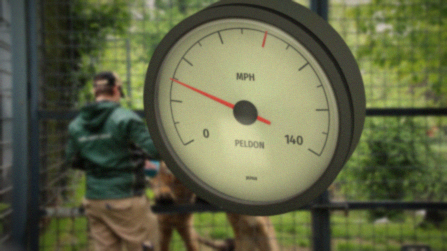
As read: {"value": 30, "unit": "mph"}
